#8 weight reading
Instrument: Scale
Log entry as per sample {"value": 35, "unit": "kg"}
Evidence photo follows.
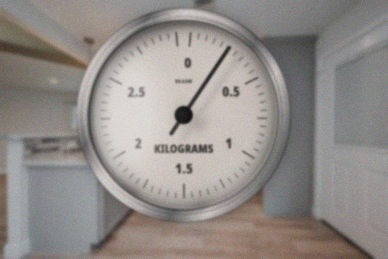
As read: {"value": 0.25, "unit": "kg"}
